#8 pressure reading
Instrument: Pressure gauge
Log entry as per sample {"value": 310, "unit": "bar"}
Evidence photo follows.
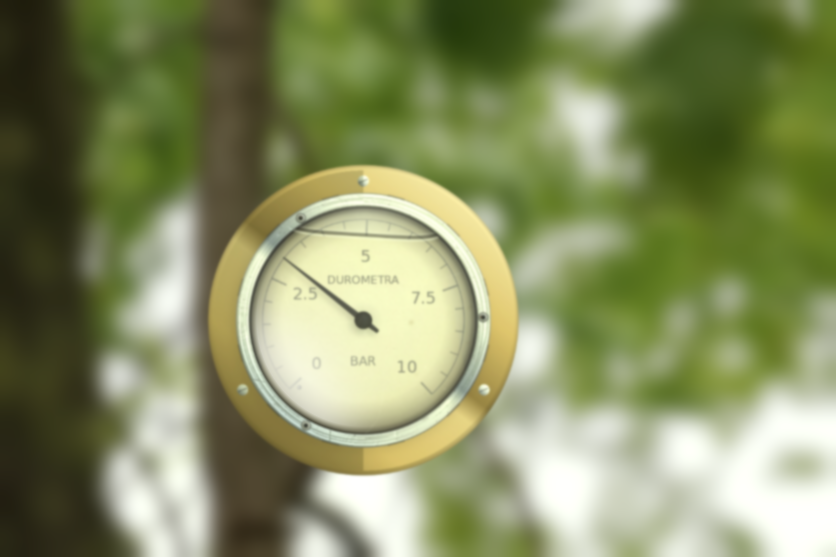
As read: {"value": 3, "unit": "bar"}
